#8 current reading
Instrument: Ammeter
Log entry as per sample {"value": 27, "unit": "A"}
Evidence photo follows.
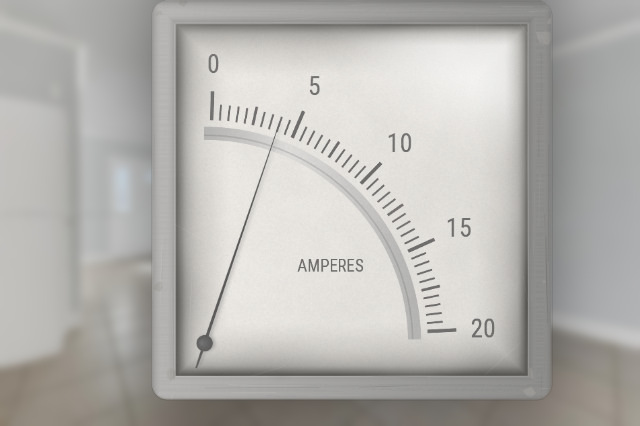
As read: {"value": 4, "unit": "A"}
